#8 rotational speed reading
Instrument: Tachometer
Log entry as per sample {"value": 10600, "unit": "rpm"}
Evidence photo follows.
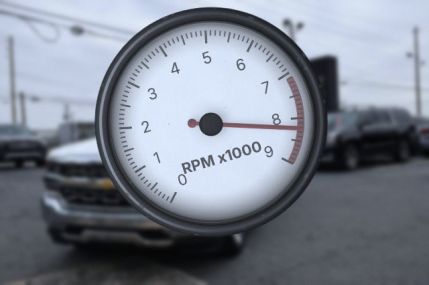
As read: {"value": 8200, "unit": "rpm"}
